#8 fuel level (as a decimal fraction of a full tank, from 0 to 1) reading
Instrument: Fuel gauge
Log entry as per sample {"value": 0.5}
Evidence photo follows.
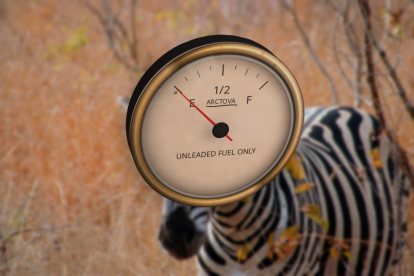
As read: {"value": 0}
